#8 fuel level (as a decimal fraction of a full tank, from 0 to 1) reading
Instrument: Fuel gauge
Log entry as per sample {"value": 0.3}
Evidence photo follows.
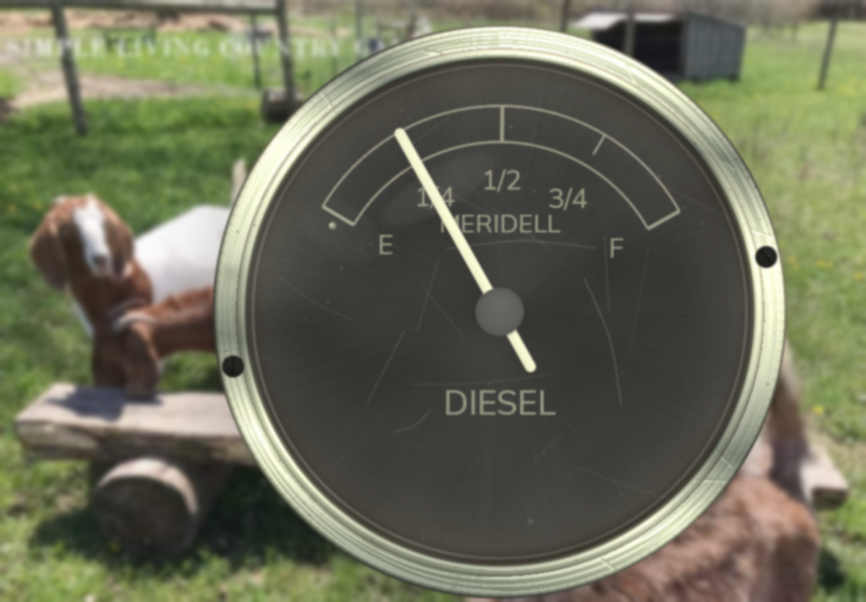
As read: {"value": 0.25}
